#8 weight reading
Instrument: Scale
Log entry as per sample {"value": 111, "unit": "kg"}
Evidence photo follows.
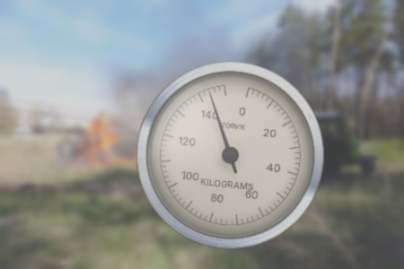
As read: {"value": 144, "unit": "kg"}
